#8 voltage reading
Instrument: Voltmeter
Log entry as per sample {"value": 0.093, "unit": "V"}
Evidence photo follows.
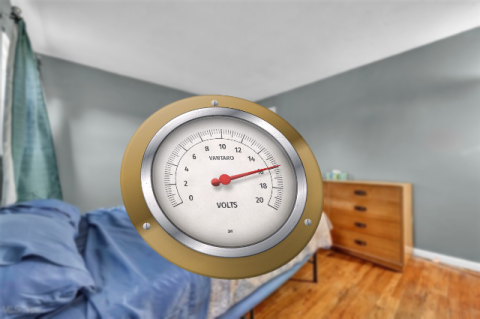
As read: {"value": 16, "unit": "V"}
